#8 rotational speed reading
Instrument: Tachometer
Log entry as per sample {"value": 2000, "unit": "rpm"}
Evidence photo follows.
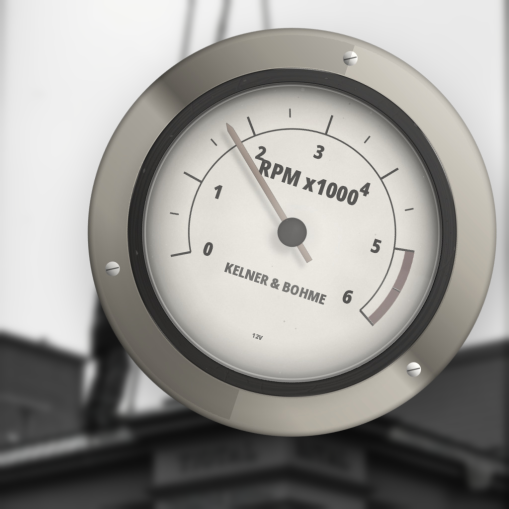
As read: {"value": 1750, "unit": "rpm"}
